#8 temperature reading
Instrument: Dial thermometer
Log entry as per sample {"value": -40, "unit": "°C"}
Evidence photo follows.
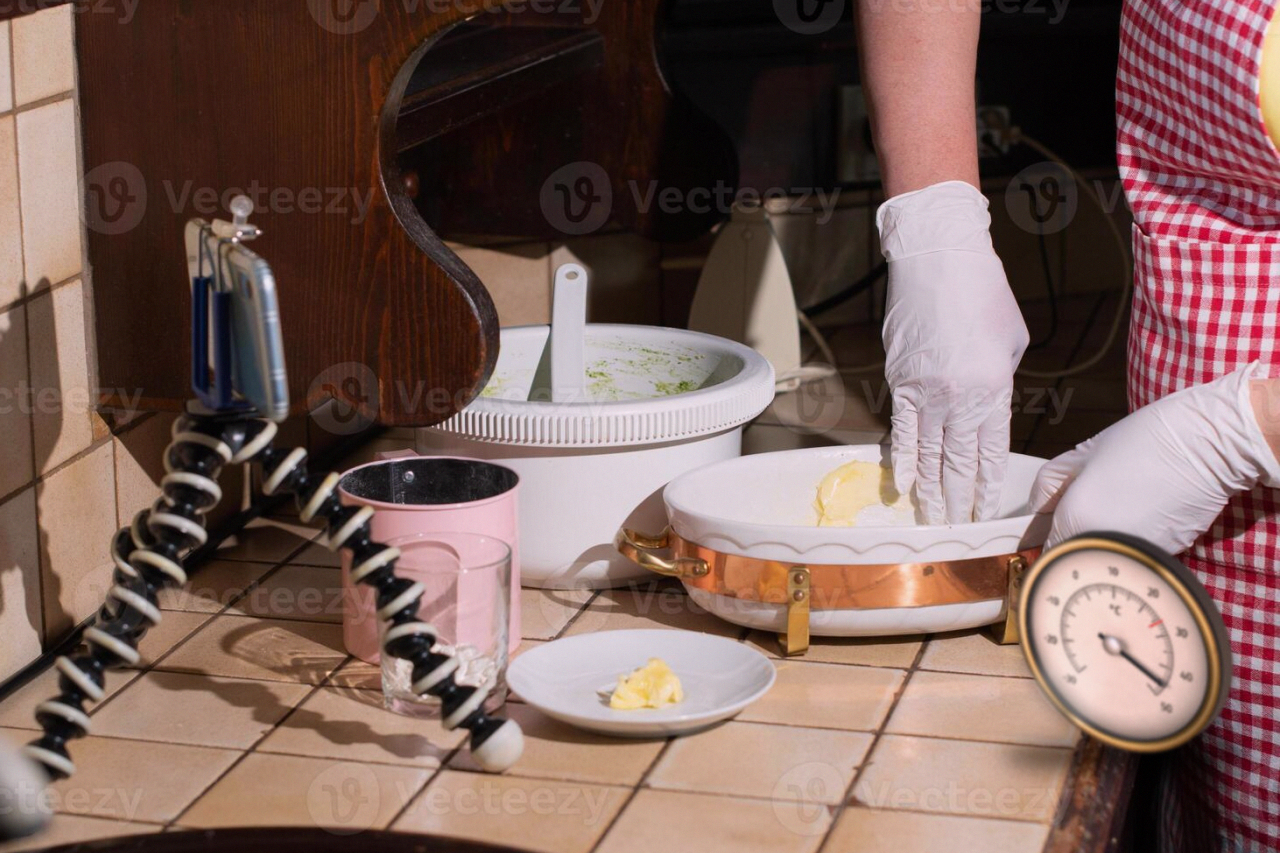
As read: {"value": 45, "unit": "°C"}
